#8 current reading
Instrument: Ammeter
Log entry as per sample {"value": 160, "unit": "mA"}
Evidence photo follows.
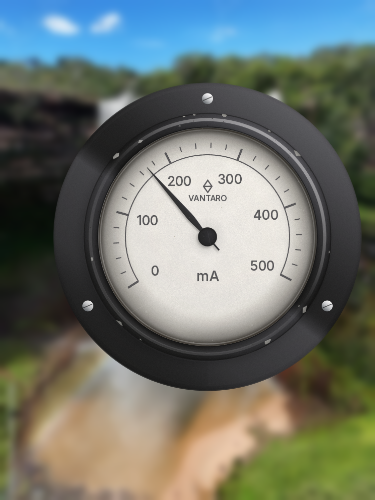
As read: {"value": 170, "unit": "mA"}
